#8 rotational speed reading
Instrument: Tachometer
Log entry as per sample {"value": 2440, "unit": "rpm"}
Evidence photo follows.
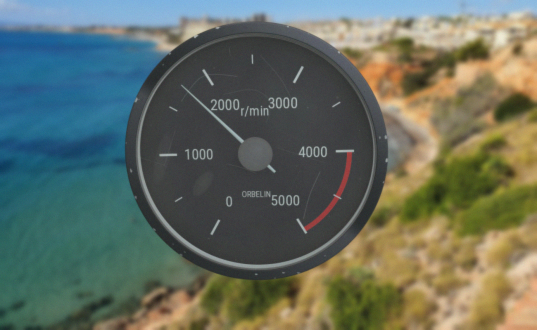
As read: {"value": 1750, "unit": "rpm"}
